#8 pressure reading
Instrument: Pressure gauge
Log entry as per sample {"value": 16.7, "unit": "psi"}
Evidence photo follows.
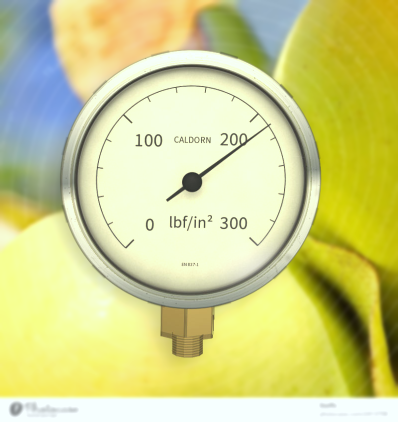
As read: {"value": 210, "unit": "psi"}
